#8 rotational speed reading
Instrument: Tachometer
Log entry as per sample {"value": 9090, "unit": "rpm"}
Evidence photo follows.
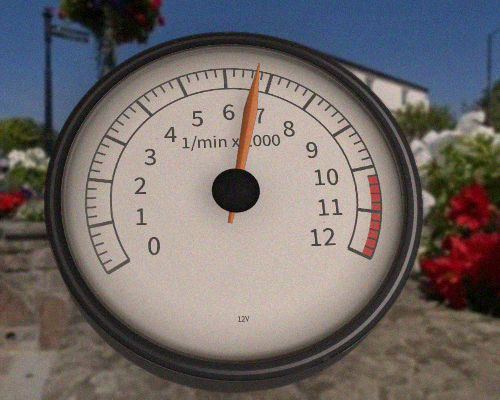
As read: {"value": 6700, "unit": "rpm"}
